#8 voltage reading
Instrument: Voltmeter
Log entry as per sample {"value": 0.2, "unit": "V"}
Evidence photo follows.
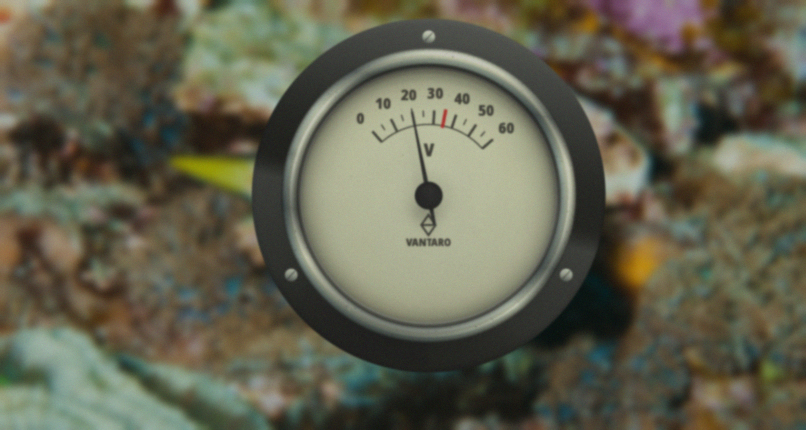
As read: {"value": 20, "unit": "V"}
